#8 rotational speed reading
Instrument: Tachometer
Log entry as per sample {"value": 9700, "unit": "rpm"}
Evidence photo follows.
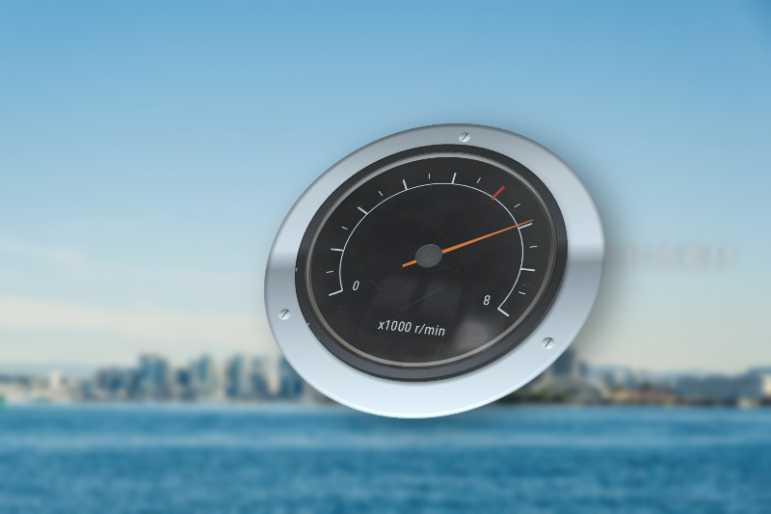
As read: {"value": 6000, "unit": "rpm"}
